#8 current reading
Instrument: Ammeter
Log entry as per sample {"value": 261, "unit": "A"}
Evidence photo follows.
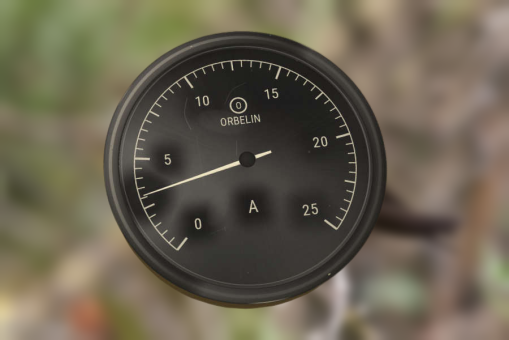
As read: {"value": 3, "unit": "A"}
